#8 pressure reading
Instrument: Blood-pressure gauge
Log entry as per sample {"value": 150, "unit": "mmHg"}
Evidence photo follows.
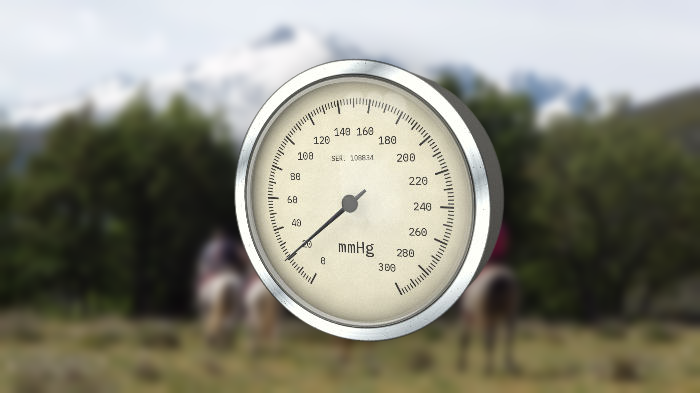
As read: {"value": 20, "unit": "mmHg"}
